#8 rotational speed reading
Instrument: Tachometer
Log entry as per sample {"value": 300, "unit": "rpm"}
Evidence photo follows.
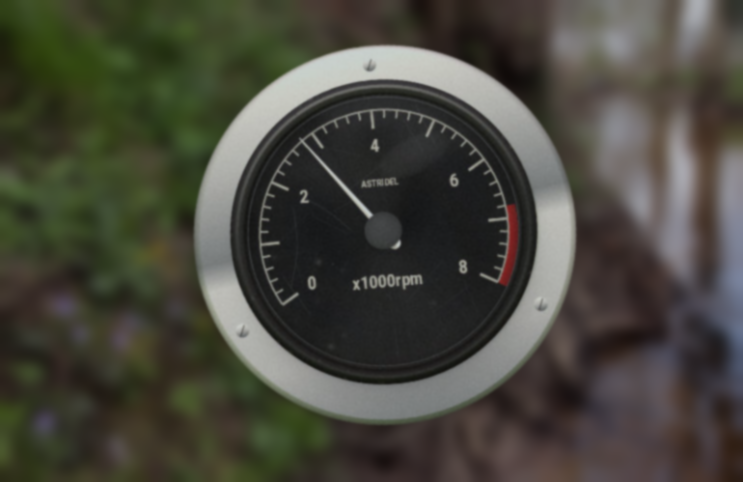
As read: {"value": 2800, "unit": "rpm"}
